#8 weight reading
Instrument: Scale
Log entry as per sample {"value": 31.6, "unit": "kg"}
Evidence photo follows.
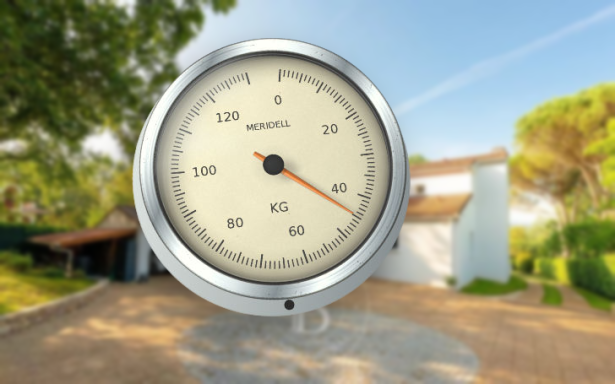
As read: {"value": 45, "unit": "kg"}
